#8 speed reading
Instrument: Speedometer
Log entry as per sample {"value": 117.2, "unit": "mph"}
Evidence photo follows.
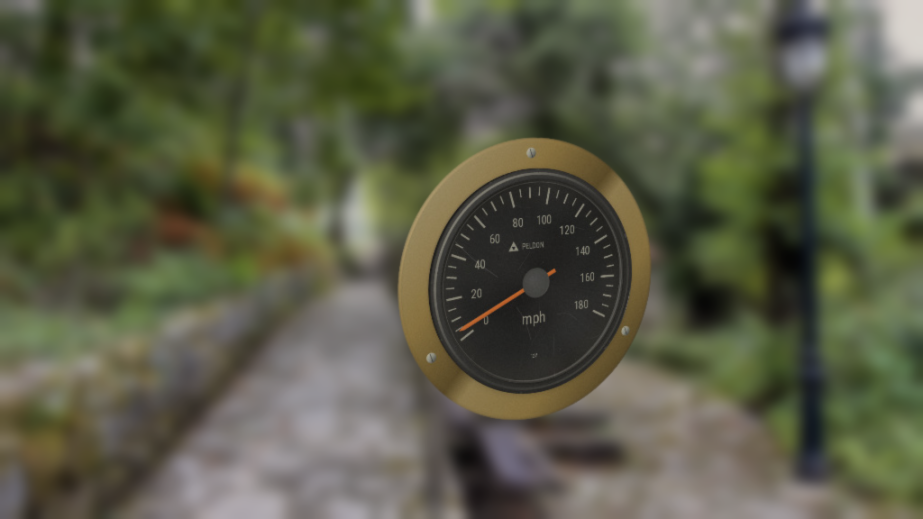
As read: {"value": 5, "unit": "mph"}
